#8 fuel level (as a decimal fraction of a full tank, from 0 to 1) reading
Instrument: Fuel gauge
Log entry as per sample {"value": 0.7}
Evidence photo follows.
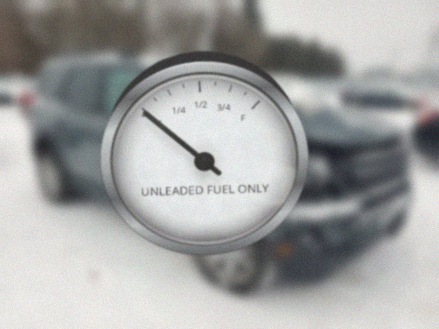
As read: {"value": 0}
